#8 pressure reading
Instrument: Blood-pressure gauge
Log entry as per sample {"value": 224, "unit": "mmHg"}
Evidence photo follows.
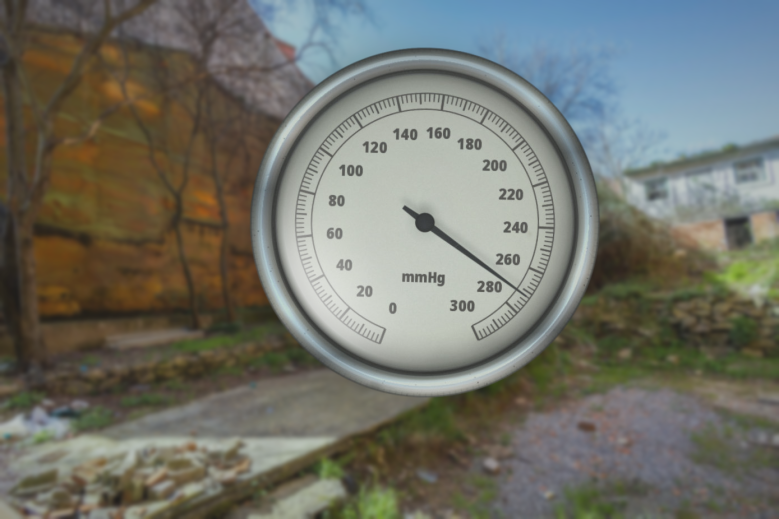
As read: {"value": 272, "unit": "mmHg"}
